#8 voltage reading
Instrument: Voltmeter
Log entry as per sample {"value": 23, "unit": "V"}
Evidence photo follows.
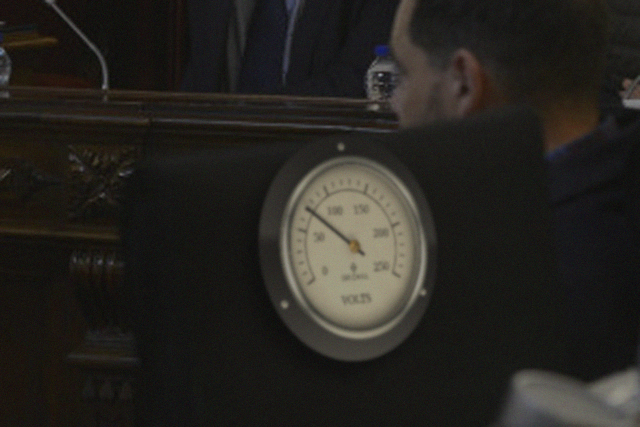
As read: {"value": 70, "unit": "V"}
